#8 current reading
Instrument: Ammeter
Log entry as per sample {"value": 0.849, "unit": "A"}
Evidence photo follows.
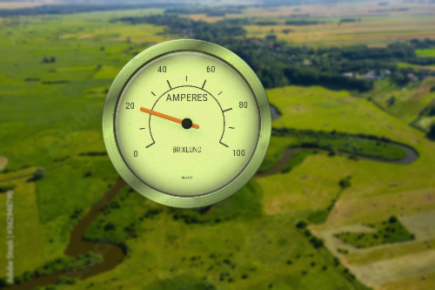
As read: {"value": 20, "unit": "A"}
